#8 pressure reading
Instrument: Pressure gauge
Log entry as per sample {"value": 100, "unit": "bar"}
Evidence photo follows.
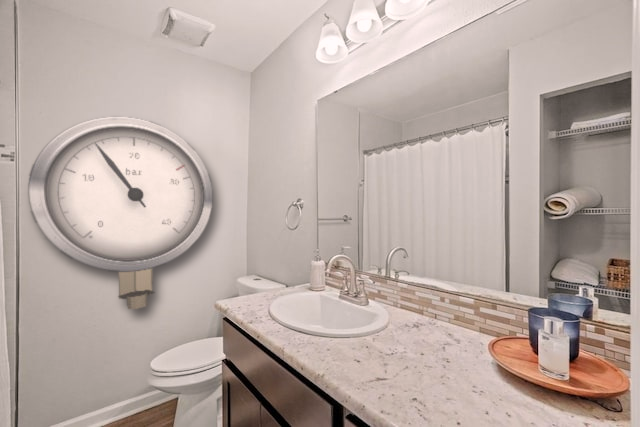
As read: {"value": 15, "unit": "bar"}
